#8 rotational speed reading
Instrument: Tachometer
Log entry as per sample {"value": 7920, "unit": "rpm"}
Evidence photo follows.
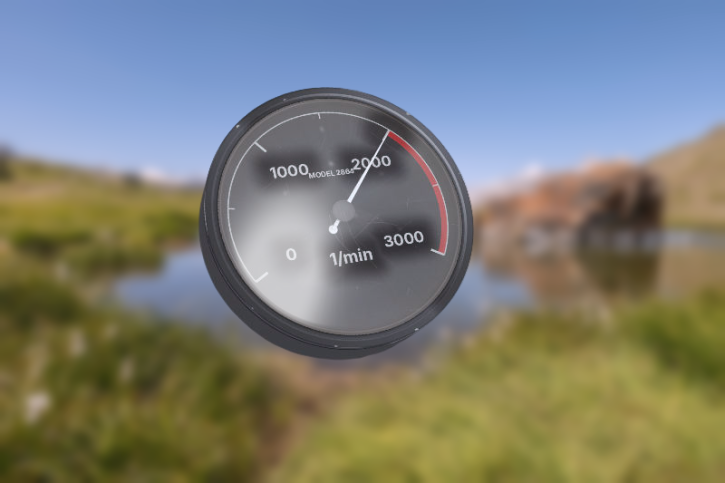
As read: {"value": 2000, "unit": "rpm"}
